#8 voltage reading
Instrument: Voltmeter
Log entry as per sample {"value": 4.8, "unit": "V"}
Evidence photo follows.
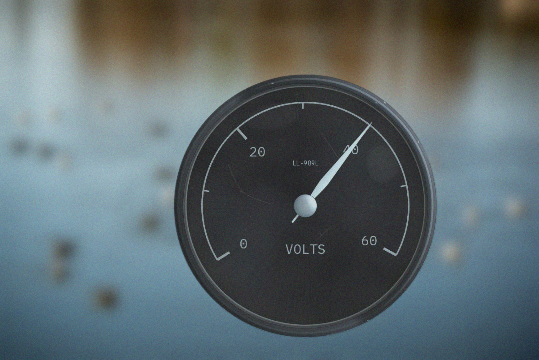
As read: {"value": 40, "unit": "V"}
